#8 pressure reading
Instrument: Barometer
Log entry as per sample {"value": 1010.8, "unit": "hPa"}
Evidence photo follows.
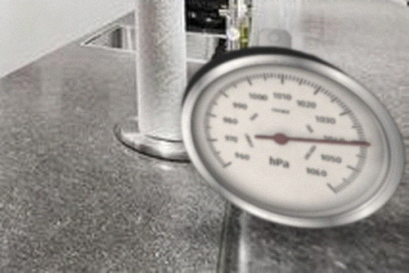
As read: {"value": 1040, "unit": "hPa"}
